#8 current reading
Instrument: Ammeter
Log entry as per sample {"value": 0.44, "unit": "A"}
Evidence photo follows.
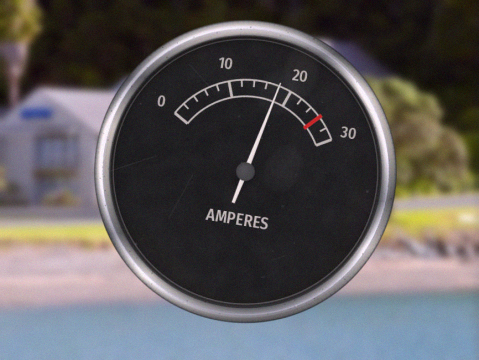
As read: {"value": 18, "unit": "A"}
